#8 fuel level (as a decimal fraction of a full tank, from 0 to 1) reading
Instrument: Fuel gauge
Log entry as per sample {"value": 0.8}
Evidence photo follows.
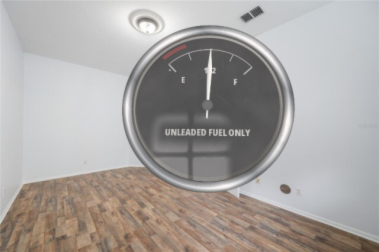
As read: {"value": 0.5}
